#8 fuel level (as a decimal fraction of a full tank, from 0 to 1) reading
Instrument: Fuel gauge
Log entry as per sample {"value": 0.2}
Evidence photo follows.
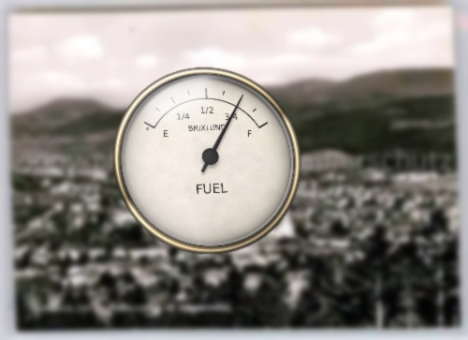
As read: {"value": 0.75}
